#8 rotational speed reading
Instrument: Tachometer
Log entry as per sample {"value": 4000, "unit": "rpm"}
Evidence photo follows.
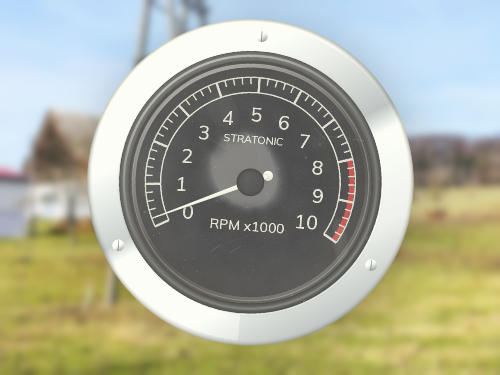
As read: {"value": 200, "unit": "rpm"}
